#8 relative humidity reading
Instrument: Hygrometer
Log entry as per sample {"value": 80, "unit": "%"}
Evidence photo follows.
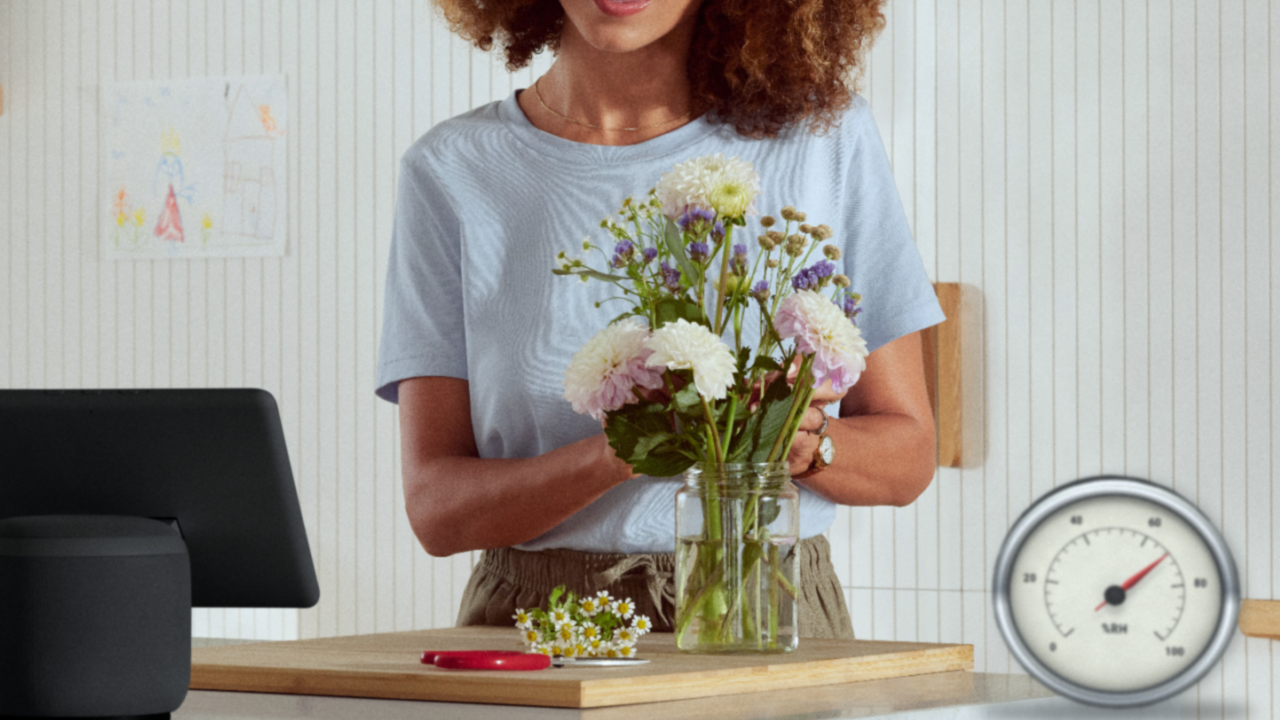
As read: {"value": 68, "unit": "%"}
